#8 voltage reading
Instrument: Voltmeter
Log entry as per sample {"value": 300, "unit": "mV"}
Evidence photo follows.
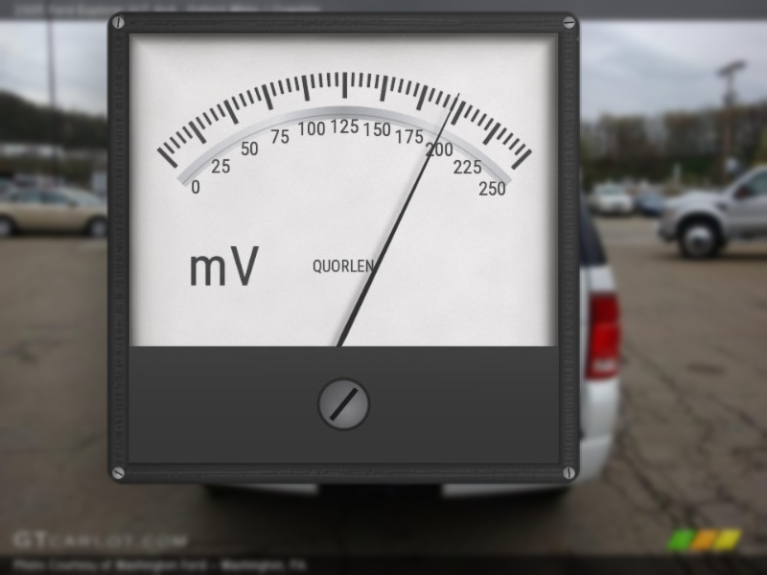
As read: {"value": 195, "unit": "mV"}
